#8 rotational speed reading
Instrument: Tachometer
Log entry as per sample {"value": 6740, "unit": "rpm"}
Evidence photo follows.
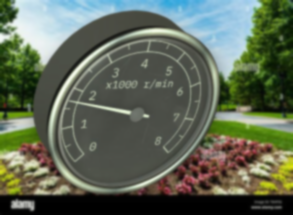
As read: {"value": 1750, "unit": "rpm"}
